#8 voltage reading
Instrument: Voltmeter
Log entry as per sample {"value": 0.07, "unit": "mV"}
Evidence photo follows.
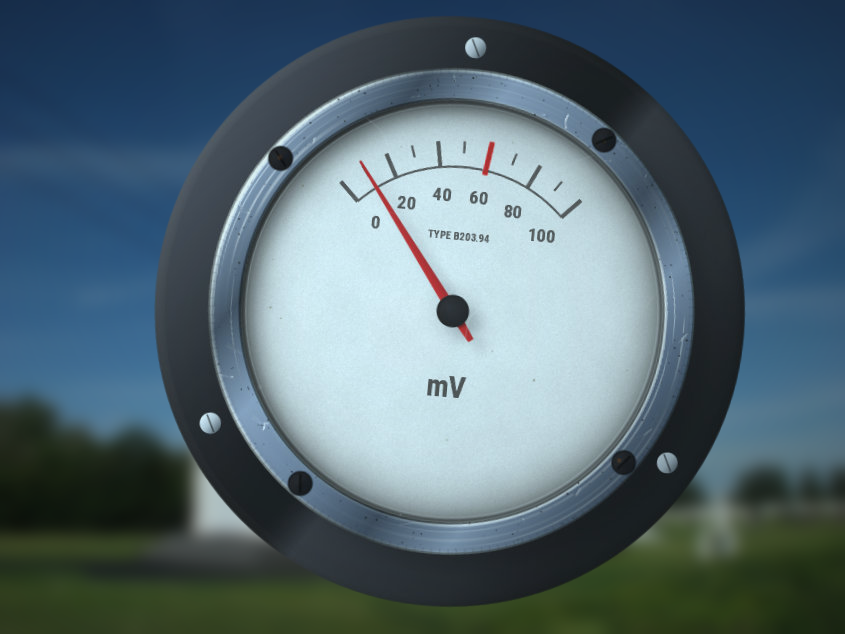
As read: {"value": 10, "unit": "mV"}
